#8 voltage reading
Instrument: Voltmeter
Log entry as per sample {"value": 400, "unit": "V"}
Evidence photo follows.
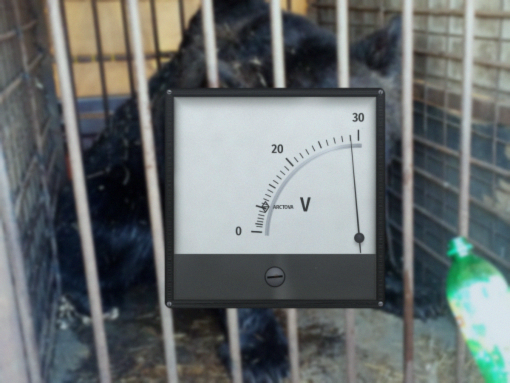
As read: {"value": 29, "unit": "V"}
